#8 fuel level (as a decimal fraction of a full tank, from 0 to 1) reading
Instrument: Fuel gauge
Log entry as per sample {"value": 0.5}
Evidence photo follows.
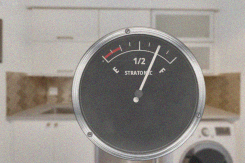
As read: {"value": 0.75}
